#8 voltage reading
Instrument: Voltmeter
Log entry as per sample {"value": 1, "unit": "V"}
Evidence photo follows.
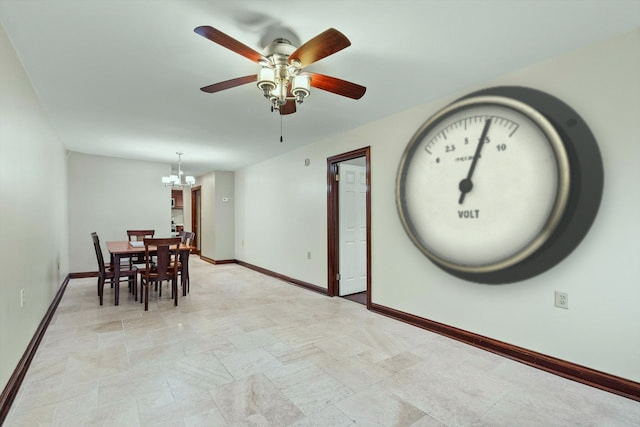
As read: {"value": 7.5, "unit": "V"}
